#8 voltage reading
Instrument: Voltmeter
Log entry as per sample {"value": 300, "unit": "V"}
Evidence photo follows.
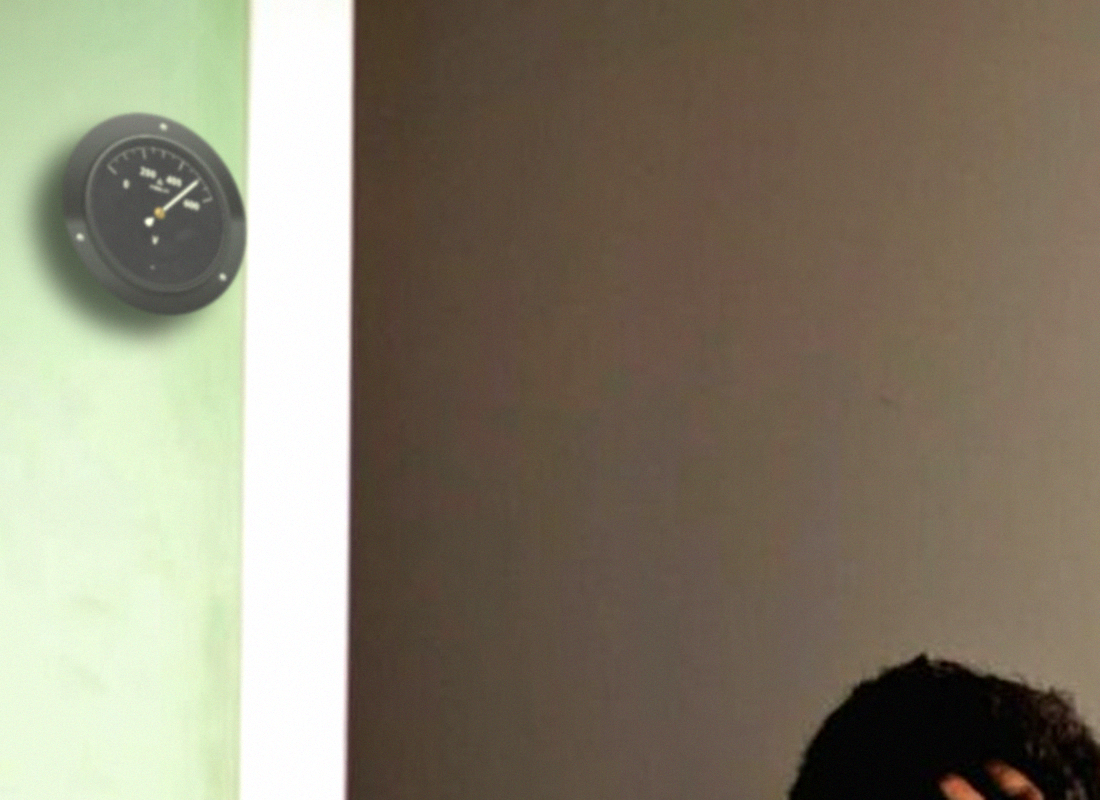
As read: {"value": 500, "unit": "V"}
